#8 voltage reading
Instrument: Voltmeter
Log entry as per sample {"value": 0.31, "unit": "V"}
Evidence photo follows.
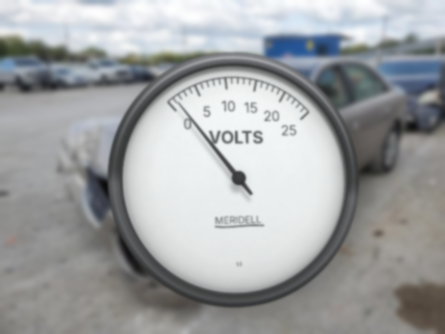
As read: {"value": 1, "unit": "V"}
